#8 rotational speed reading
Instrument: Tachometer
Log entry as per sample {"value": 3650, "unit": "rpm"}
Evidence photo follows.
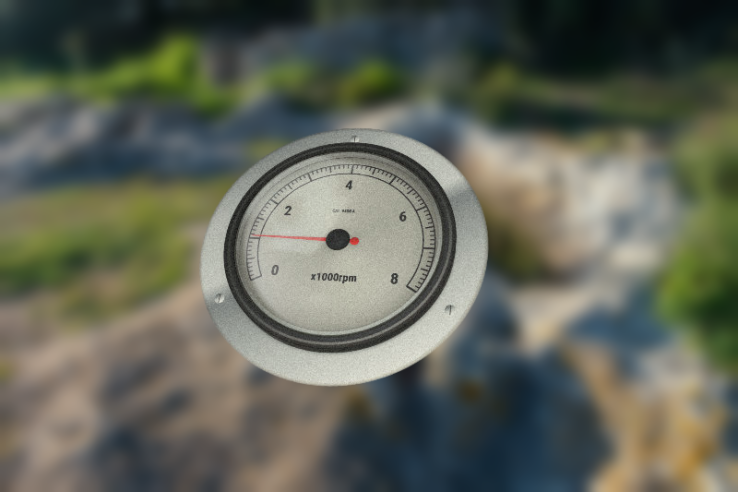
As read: {"value": 1000, "unit": "rpm"}
